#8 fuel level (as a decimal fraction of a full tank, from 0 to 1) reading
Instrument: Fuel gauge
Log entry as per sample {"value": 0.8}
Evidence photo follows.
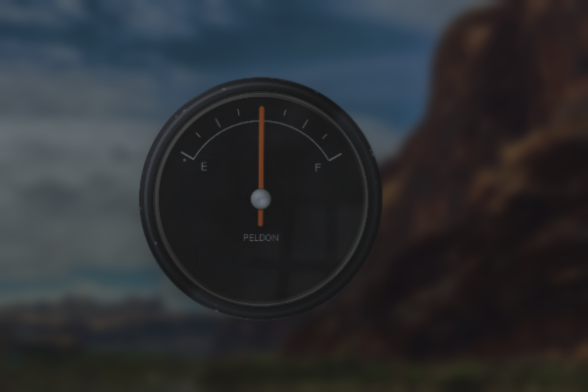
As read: {"value": 0.5}
